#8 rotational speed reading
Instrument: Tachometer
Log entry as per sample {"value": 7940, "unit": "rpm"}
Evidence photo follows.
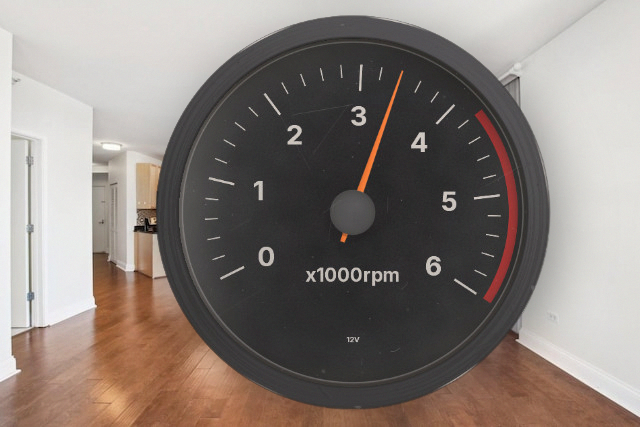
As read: {"value": 3400, "unit": "rpm"}
